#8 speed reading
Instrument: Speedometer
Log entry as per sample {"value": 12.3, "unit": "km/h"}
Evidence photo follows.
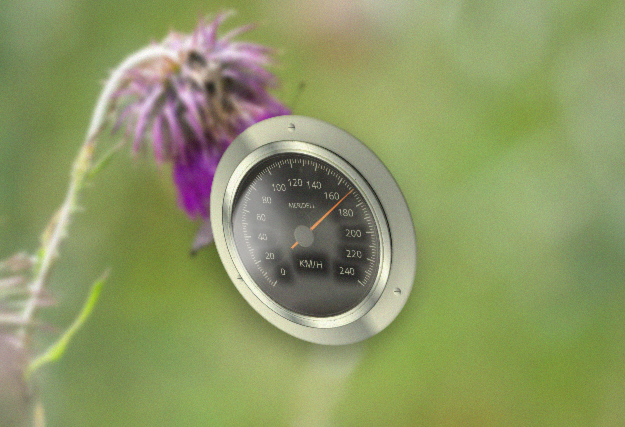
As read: {"value": 170, "unit": "km/h"}
